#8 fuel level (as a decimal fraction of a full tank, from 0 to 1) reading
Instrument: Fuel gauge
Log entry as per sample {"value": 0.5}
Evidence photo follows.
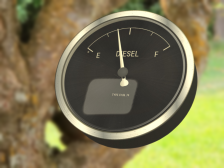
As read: {"value": 0.375}
